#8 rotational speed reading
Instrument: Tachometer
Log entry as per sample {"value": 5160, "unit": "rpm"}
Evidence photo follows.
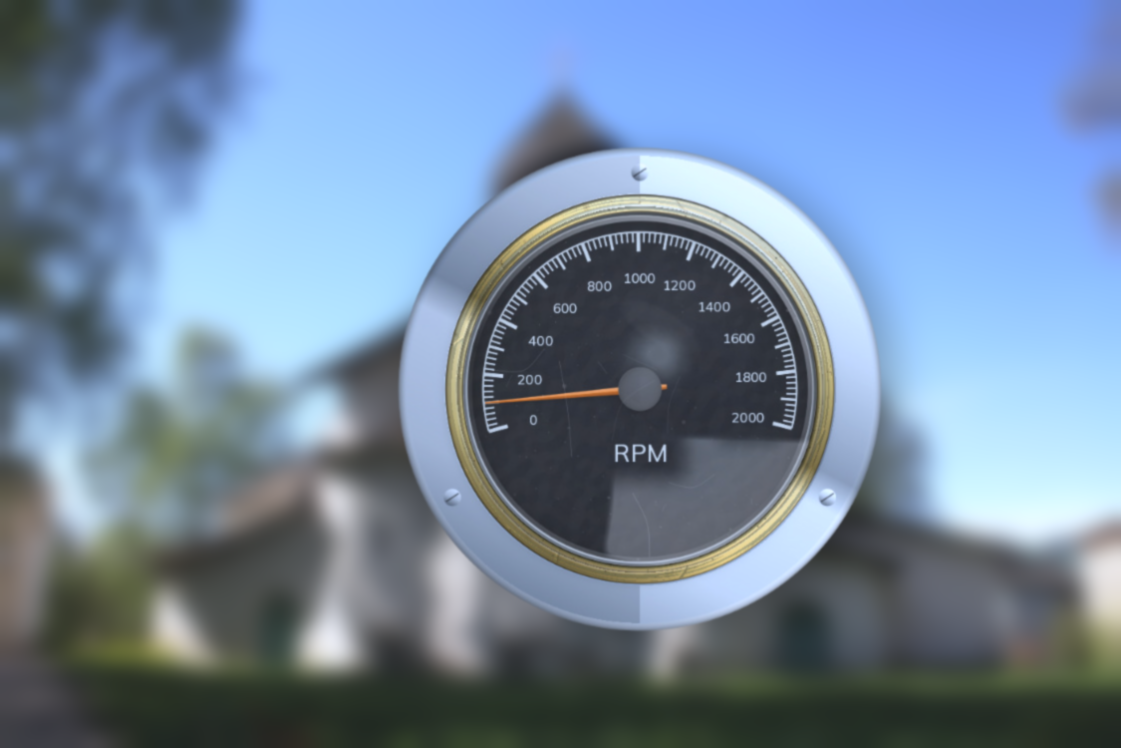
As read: {"value": 100, "unit": "rpm"}
